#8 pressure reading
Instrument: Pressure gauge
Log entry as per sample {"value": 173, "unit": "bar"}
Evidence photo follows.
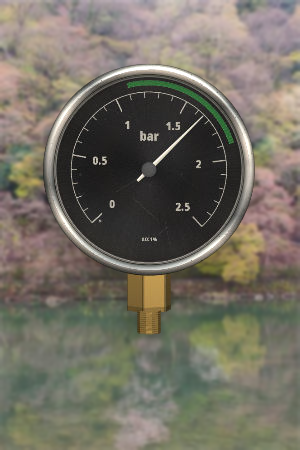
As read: {"value": 1.65, "unit": "bar"}
